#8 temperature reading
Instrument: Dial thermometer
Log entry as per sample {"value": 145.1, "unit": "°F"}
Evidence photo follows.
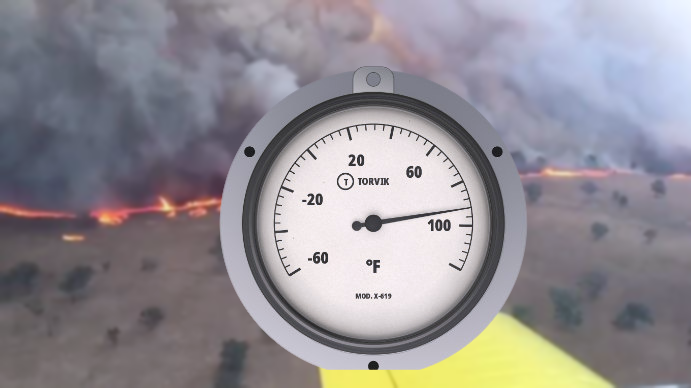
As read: {"value": 92, "unit": "°F"}
